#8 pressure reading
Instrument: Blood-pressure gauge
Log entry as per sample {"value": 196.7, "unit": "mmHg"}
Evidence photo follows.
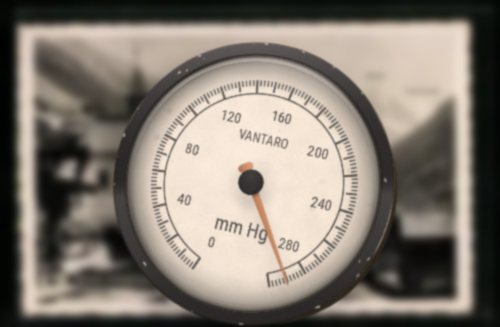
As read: {"value": 290, "unit": "mmHg"}
